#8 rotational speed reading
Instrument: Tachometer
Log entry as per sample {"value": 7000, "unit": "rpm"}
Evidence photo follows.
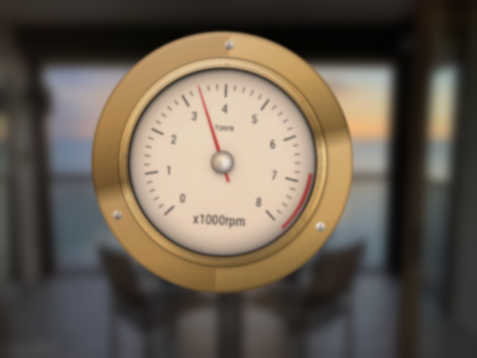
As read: {"value": 3400, "unit": "rpm"}
